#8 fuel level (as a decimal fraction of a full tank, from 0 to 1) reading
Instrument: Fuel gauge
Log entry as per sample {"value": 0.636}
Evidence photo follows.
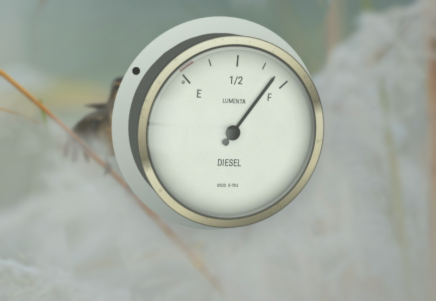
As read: {"value": 0.875}
